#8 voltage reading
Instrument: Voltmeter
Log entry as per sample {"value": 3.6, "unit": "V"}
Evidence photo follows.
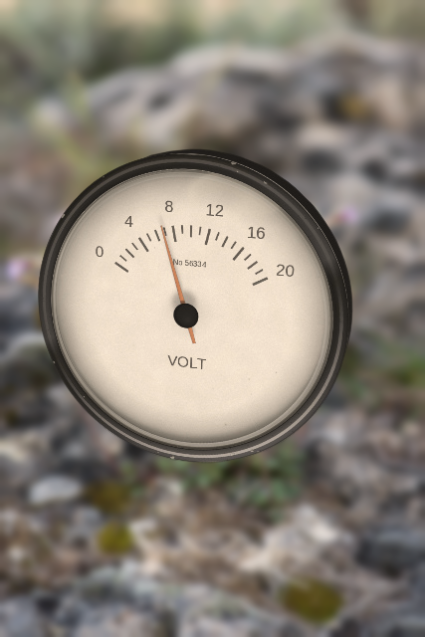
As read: {"value": 7, "unit": "V"}
